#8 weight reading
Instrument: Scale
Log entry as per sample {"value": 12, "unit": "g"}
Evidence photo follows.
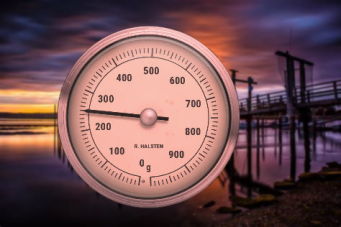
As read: {"value": 250, "unit": "g"}
